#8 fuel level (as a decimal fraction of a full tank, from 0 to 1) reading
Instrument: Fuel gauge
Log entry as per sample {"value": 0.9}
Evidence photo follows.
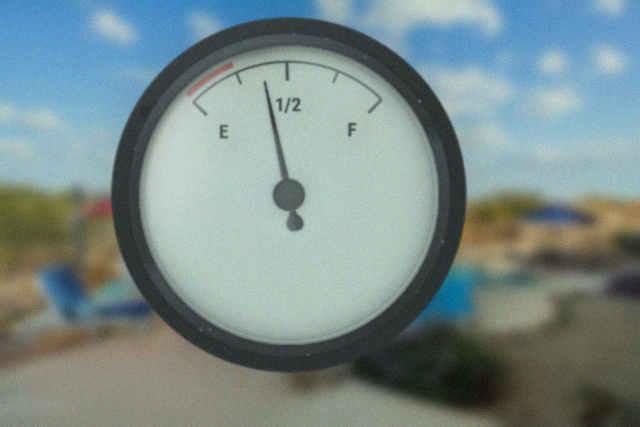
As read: {"value": 0.375}
